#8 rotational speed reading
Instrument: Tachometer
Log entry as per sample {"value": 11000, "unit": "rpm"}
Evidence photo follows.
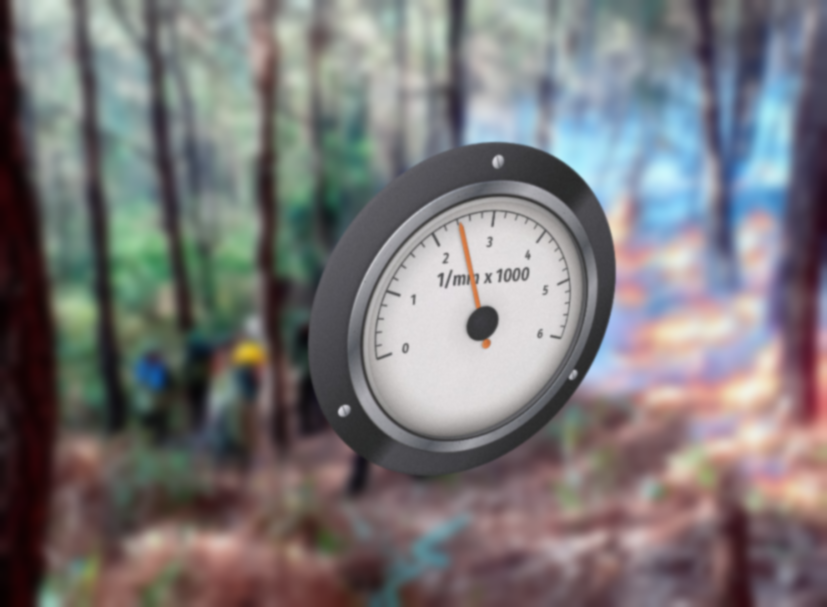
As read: {"value": 2400, "unit": "rpm"}
